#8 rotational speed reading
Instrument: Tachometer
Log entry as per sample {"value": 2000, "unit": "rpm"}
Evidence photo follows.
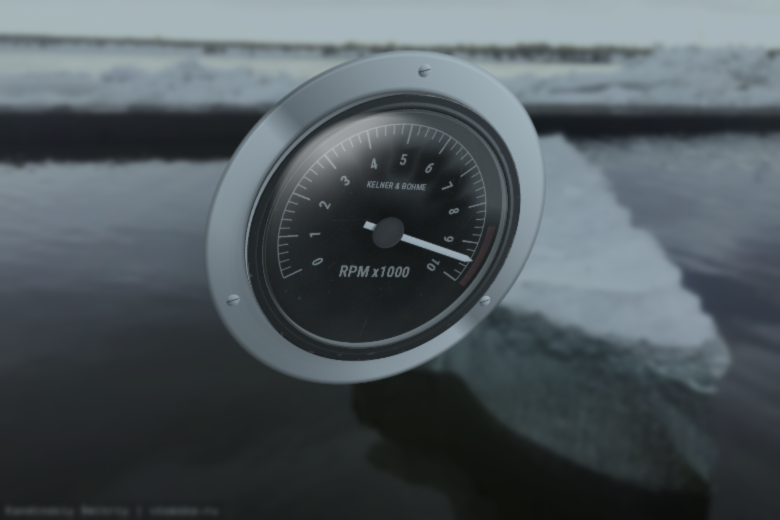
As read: {"value": 9400, "unit": "rpm"}
